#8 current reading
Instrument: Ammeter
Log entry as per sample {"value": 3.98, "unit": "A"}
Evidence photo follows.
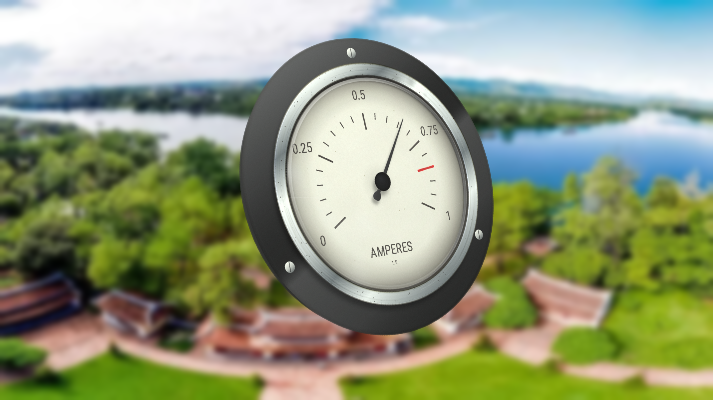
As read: {"value": 0.65, "unit": "A"}
